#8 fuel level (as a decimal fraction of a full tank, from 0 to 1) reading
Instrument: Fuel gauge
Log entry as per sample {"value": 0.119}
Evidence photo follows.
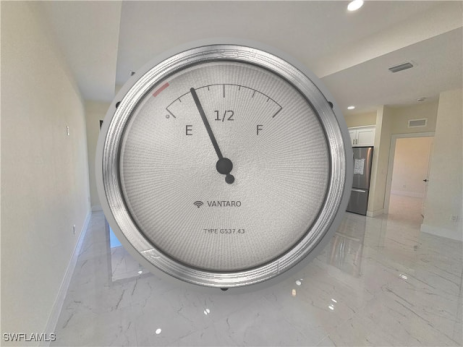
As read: {"value": 0.25}
